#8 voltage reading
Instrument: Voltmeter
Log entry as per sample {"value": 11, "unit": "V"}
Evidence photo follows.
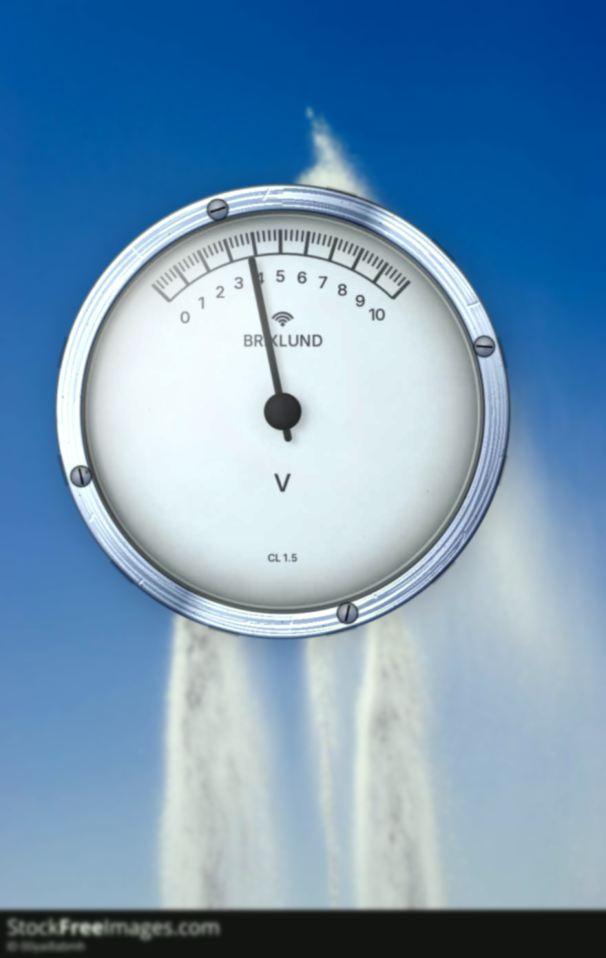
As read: {"value": 3.8, "unit": "V"}
